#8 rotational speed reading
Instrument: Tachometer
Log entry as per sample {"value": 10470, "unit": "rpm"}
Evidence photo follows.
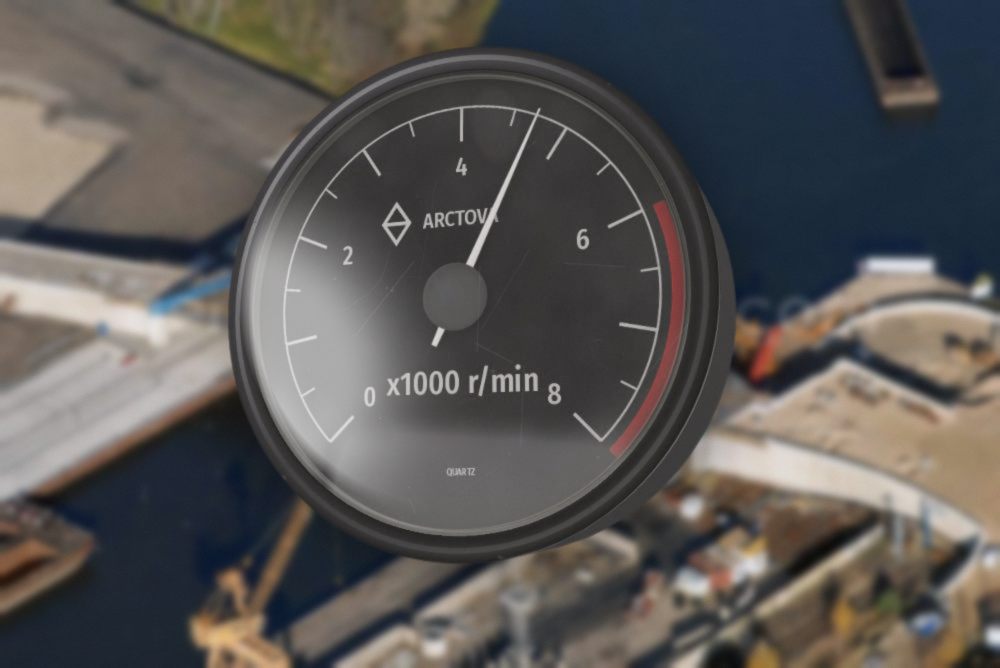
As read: {"value": 4750, "unit": "rpm"}
